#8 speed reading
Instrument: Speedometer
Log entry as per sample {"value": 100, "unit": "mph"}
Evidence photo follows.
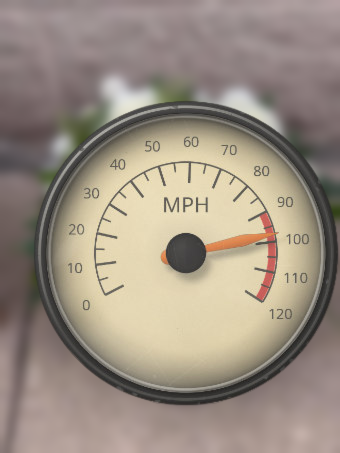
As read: {"value": 97.5, "unit": "mph"}
